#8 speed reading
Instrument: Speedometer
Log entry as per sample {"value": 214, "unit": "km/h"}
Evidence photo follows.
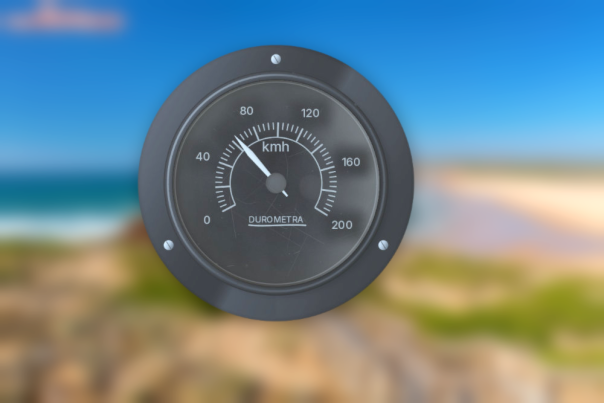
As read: {"value": 64, "unit": "km/h"}
